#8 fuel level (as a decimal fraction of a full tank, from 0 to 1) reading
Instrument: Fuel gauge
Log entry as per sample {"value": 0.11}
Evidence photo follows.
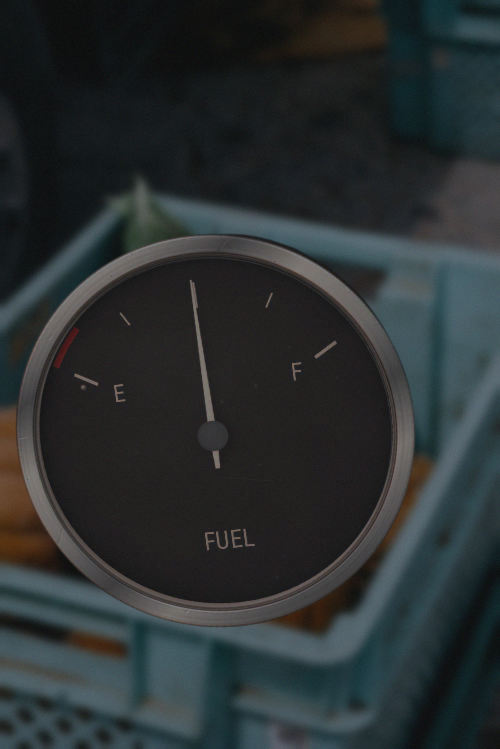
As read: {"value": 0.5}
